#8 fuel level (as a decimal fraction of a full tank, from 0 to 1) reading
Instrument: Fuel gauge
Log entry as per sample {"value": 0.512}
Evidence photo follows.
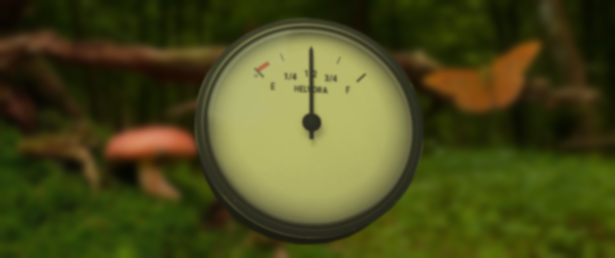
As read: {"value": 0.5}
